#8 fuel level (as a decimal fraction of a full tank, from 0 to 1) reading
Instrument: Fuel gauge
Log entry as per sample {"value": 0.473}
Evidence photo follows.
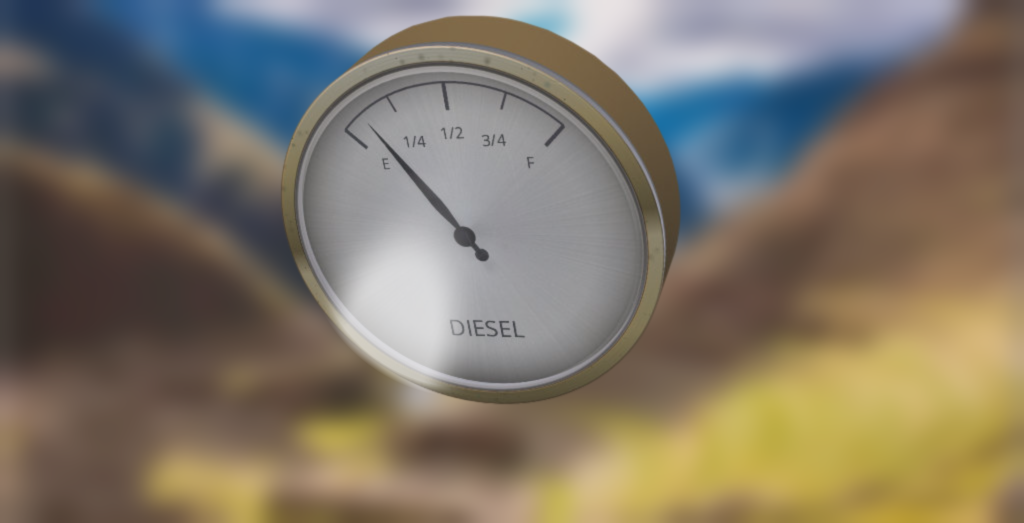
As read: {"value": 0.125}
